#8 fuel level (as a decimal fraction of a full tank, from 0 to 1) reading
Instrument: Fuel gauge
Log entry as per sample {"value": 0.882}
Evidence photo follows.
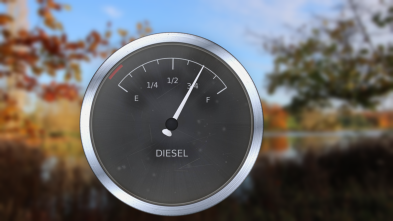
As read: {"value": 0.75}
